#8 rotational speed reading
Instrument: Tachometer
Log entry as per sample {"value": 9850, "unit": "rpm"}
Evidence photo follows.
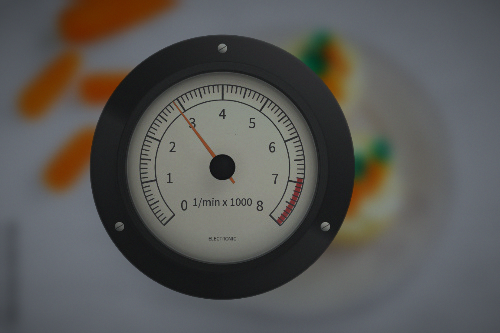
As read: {"value": 2900, "unit": "rpm"}
